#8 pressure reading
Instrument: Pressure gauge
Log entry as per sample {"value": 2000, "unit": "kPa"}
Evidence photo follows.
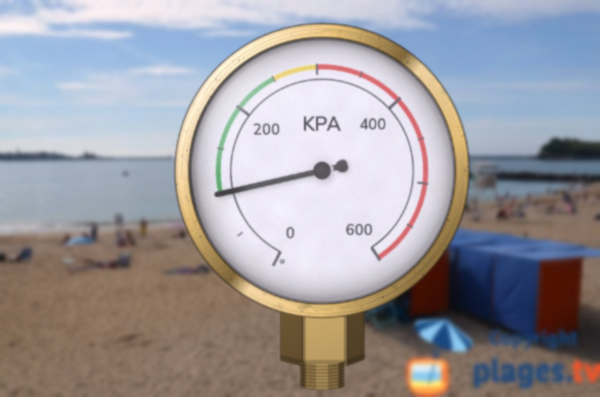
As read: {"value": 100, "unit": "kPa"}
